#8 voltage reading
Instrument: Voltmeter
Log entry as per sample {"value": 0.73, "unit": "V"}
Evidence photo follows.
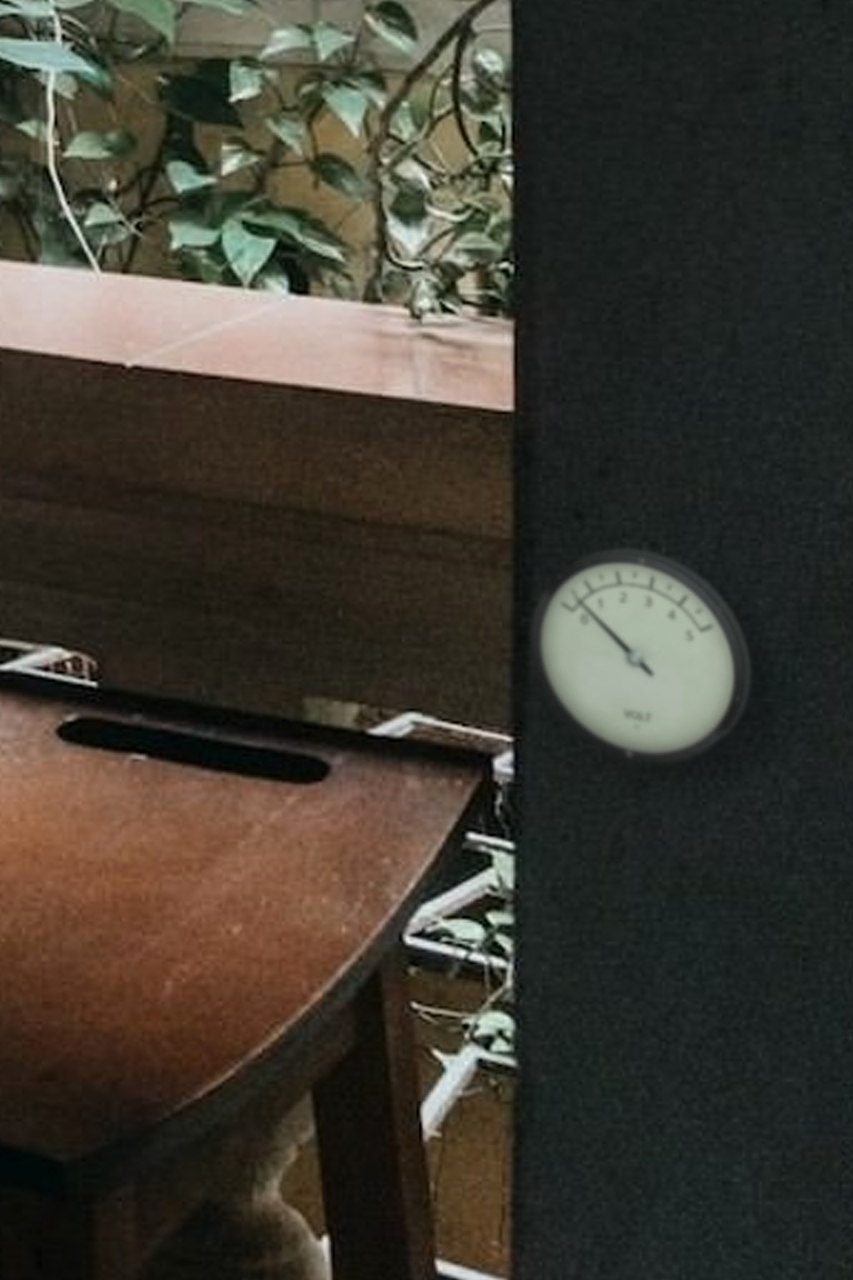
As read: {"value": 0.5, "unit": "V"}
